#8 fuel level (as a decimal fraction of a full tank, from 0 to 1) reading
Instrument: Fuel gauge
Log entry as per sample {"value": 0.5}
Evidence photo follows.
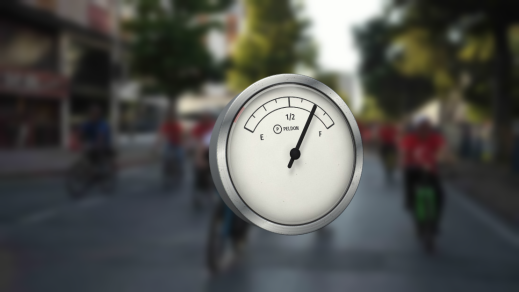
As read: {"value": 0.75}
